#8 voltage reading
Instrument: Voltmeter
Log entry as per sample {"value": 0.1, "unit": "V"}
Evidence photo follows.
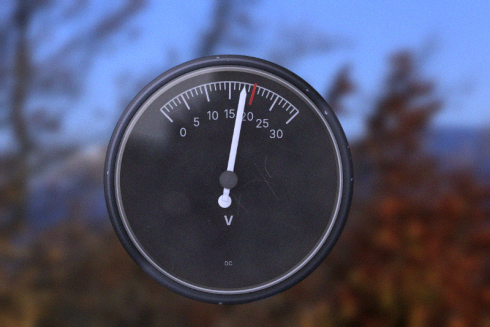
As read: {"value": 18, "unit": "V"}
